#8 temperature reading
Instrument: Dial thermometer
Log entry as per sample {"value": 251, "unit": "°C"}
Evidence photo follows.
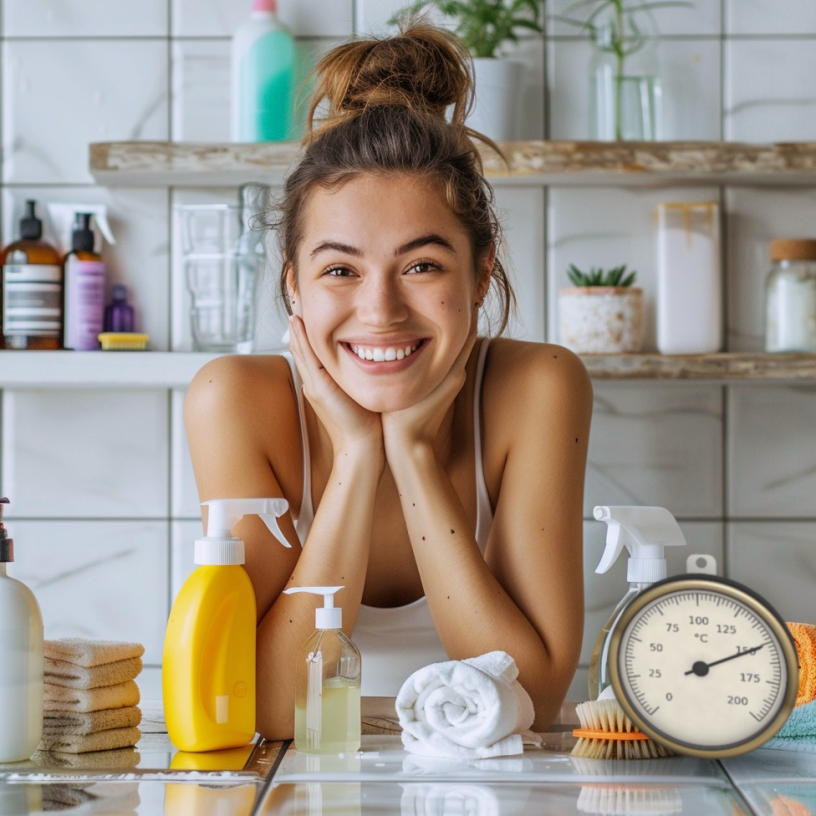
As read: {"value": 150, "unit": "°C"}
